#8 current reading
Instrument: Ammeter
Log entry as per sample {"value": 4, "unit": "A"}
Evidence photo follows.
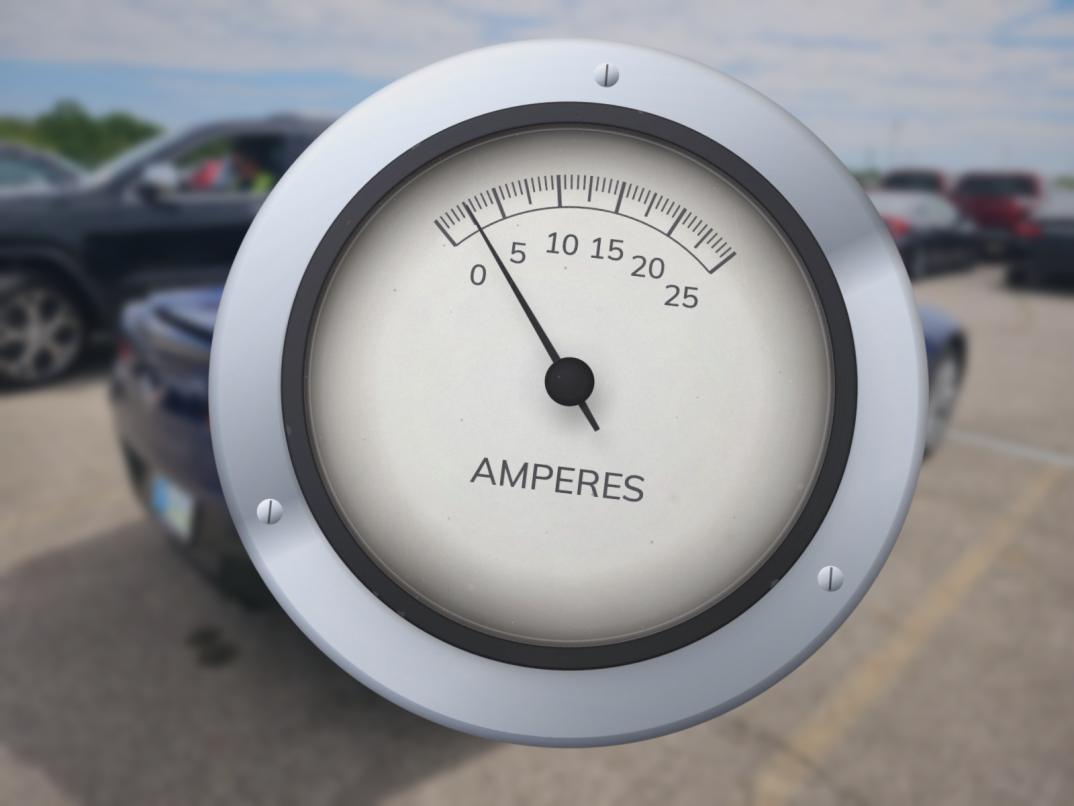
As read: {"value": 2.5, "unit": "A"}
